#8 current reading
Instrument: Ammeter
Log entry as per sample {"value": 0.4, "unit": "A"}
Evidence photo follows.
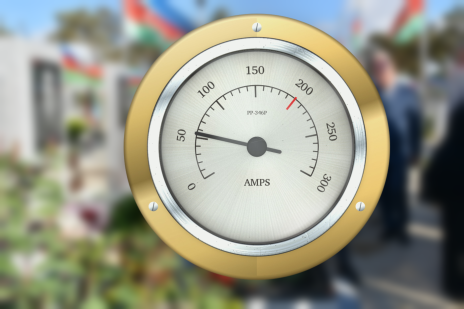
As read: {"value": 55, "unit": "A"}
